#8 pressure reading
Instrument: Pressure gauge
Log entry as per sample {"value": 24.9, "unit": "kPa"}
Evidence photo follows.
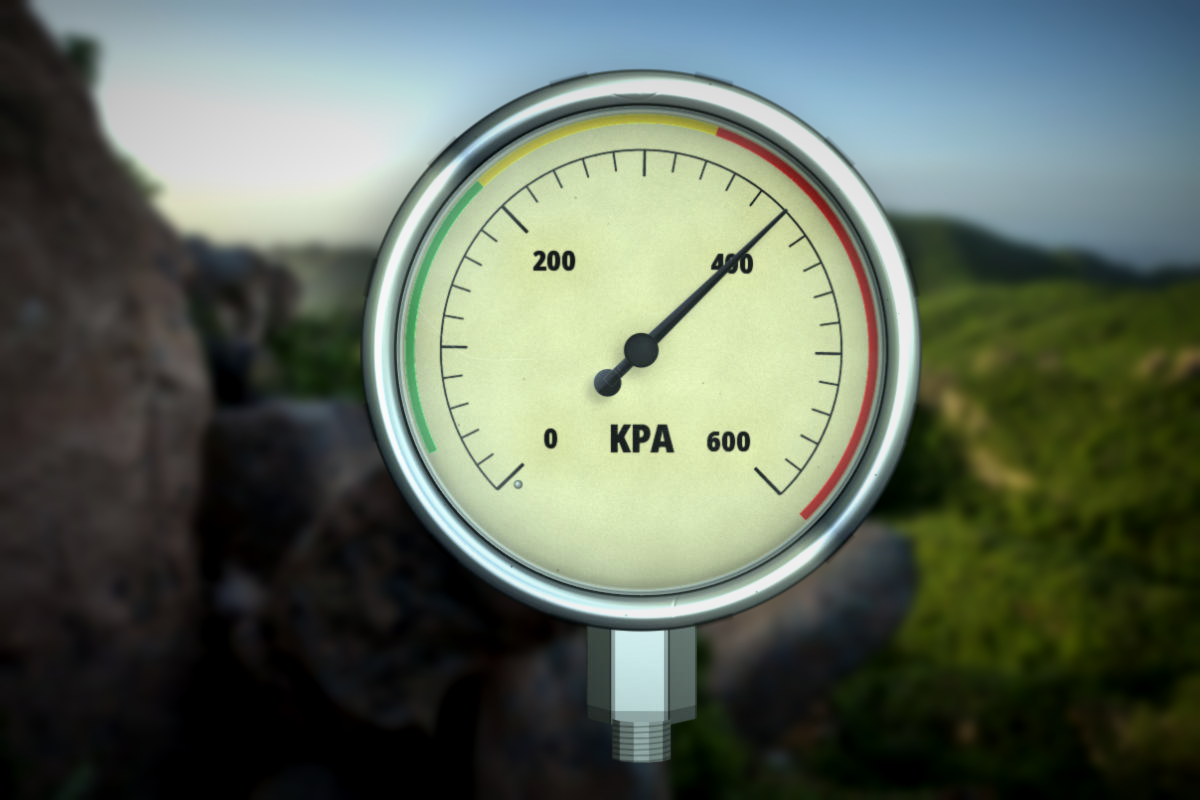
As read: {"value": 400, "unit": "kPa"}
